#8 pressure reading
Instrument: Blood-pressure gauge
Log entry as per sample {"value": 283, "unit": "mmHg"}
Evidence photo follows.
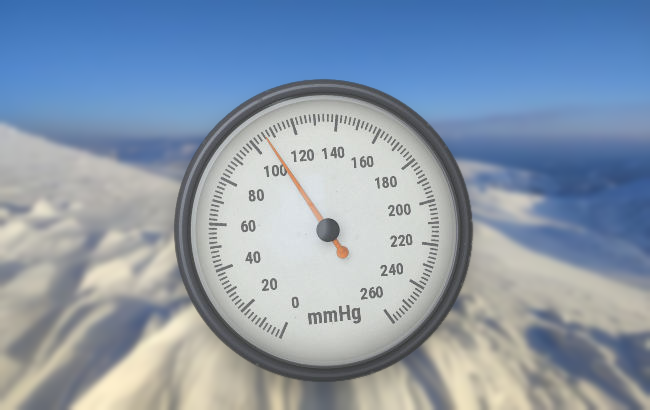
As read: {"value": 106, "unit": "mmHg"}
